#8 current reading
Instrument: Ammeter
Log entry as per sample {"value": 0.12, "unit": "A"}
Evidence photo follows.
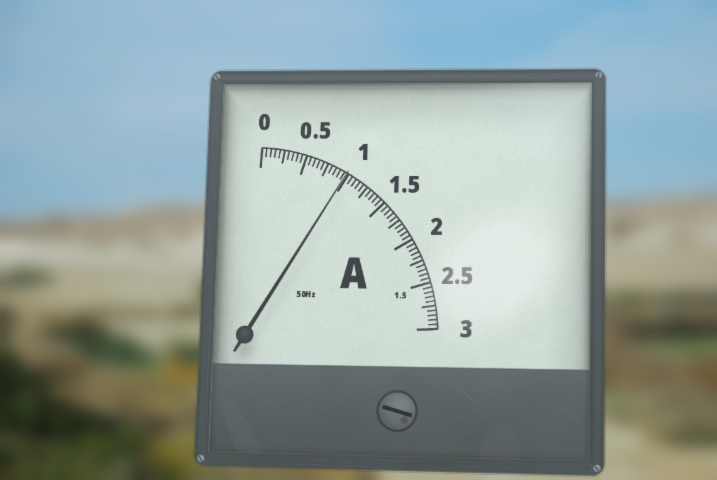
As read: {"value": 1, "unit": "A"}
